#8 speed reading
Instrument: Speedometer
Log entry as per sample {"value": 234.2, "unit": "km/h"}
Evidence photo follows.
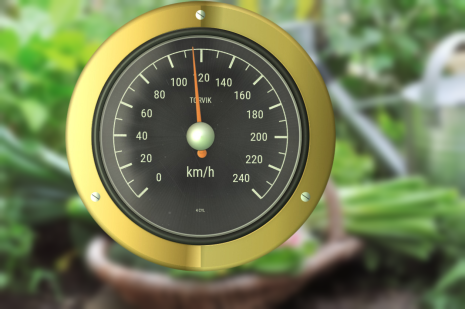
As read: {"value": 115, "unit": "km/h"}
